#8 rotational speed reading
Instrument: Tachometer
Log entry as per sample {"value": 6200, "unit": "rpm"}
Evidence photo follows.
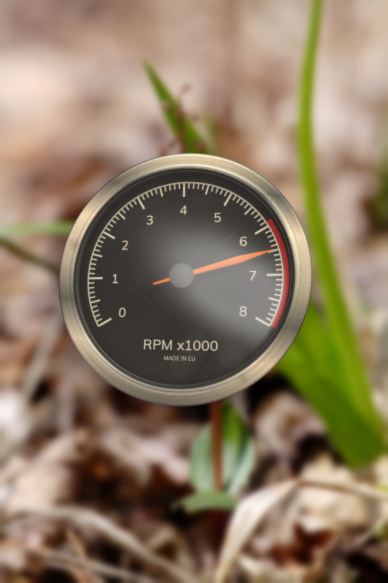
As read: {"value": 6500, "unit": "rpm"}
